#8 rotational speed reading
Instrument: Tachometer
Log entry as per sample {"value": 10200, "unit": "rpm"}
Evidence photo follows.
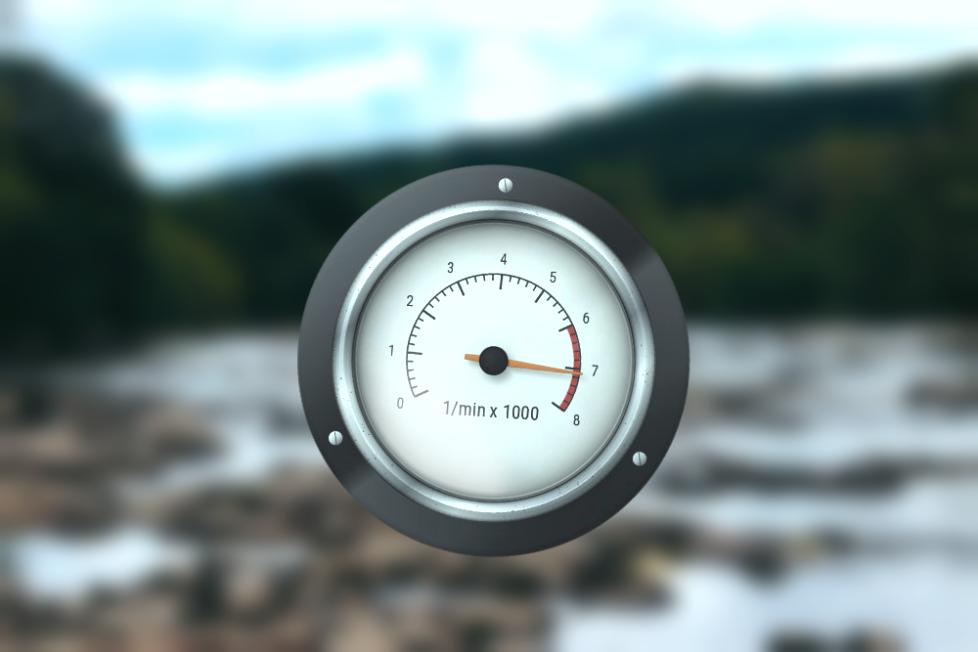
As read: {"value": 7100, "unit": "rpm"}
